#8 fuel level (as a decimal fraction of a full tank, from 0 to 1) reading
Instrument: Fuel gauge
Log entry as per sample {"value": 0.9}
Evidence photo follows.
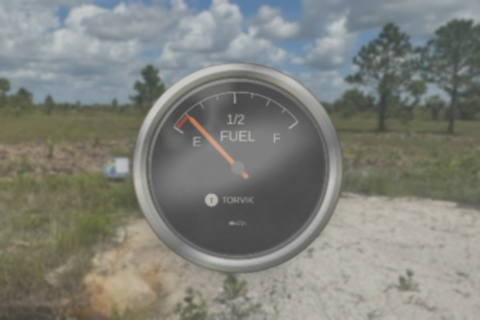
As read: {"value": 0.125}
